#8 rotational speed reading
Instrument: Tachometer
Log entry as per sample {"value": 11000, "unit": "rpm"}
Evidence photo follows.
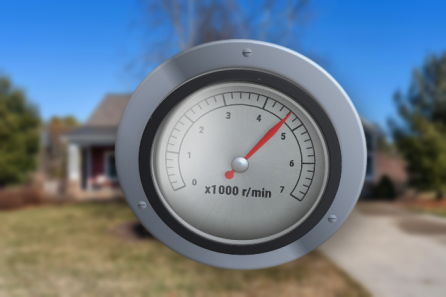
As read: {"value": 4600, "unit": "rpm"}
